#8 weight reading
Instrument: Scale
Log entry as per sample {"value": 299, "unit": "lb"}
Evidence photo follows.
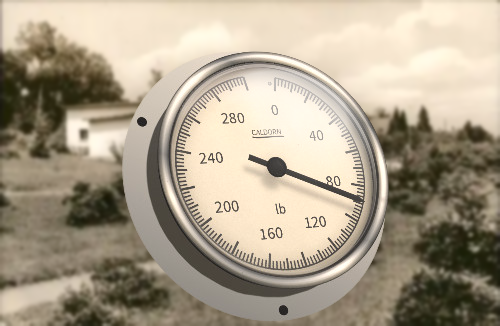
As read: {"value": 90, "unit": "lb"}
